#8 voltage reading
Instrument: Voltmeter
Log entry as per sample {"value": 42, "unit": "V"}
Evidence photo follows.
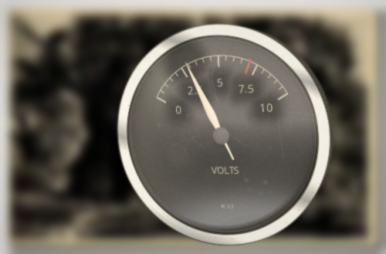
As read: {"value": 3, "unit": "V"}
